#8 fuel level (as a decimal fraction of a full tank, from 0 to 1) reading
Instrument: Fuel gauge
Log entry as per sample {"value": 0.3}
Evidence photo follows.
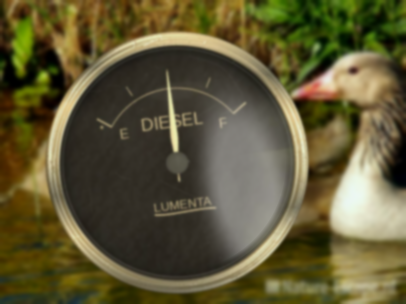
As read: {"value": 0.5}
